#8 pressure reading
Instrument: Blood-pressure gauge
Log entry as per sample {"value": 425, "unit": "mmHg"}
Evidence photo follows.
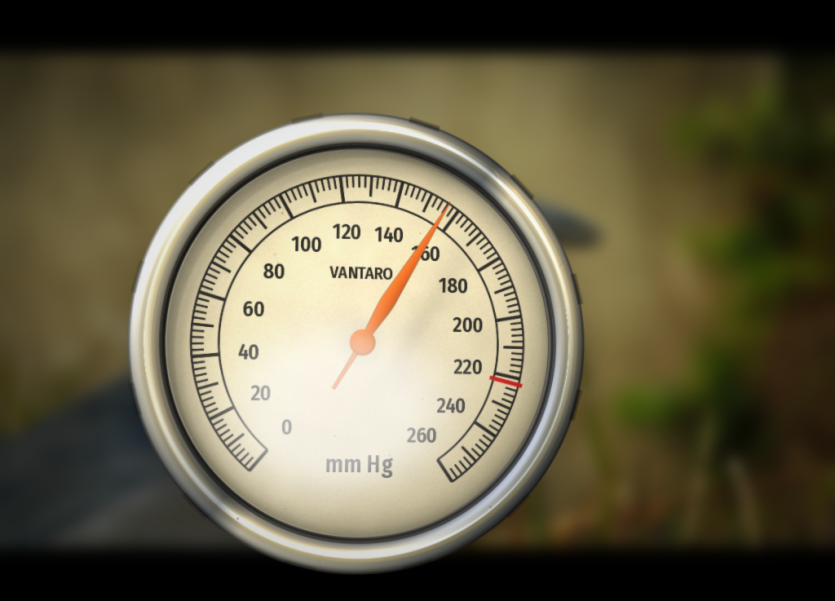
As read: {"value": 156, "unit": "mmHg"}
